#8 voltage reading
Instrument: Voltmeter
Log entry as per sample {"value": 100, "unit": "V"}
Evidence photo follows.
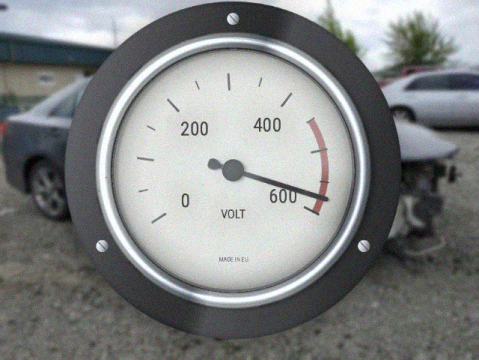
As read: {"value": 575, "unit": "V"}
